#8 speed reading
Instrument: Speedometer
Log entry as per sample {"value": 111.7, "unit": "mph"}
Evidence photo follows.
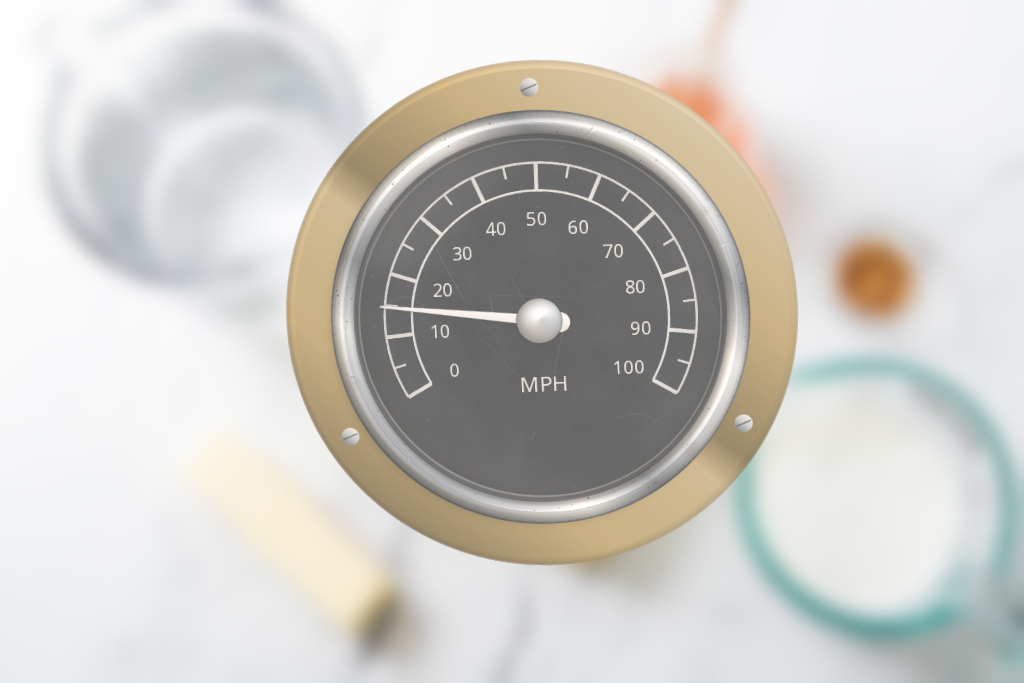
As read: {"value": 15, "unit": "mph"}
